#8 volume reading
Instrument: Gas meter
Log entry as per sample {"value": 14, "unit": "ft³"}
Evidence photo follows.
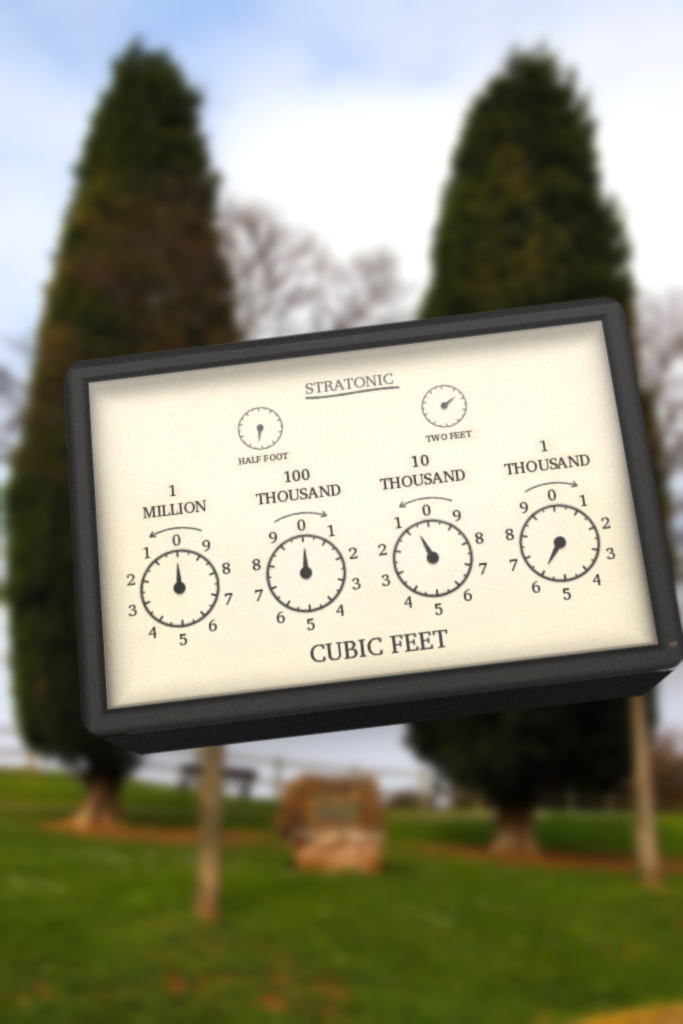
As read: {"value": 600, "unit": "ft³"}
